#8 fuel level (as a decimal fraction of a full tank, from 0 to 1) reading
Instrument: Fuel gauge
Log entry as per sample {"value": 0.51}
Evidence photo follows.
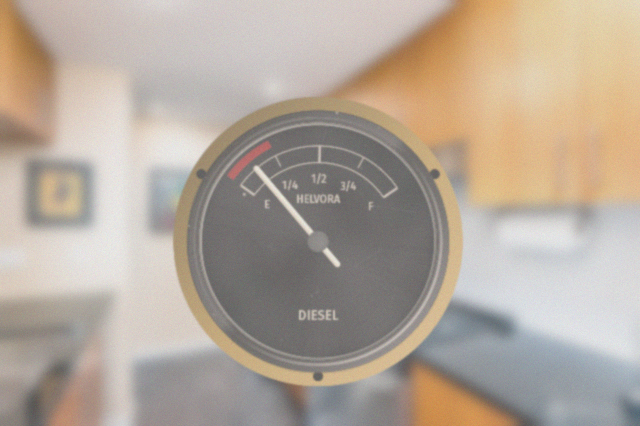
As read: {"value": 0.125}
